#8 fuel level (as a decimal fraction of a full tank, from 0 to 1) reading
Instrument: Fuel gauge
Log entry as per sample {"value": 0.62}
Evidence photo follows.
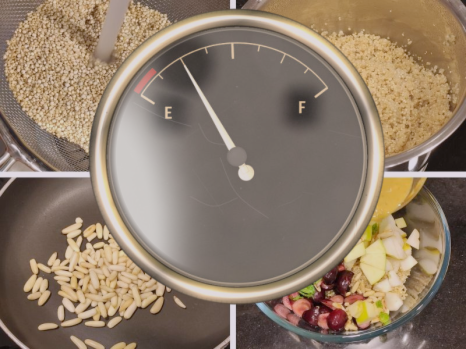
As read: {"value": 0.25}
